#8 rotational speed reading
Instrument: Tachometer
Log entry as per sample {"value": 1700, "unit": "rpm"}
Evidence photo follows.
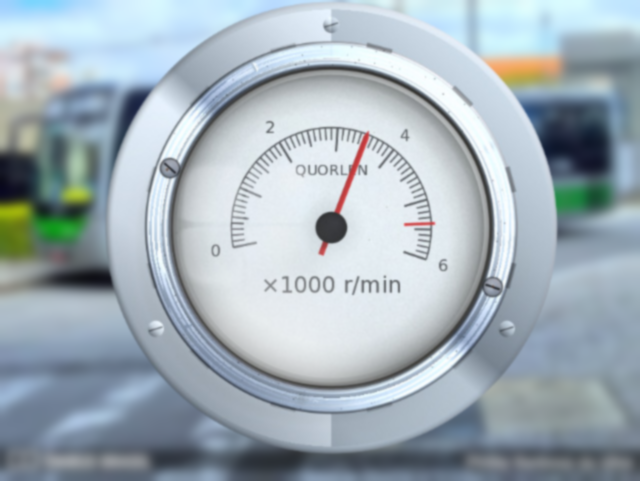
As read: {"value": 3500, "unit": "rpm"}
